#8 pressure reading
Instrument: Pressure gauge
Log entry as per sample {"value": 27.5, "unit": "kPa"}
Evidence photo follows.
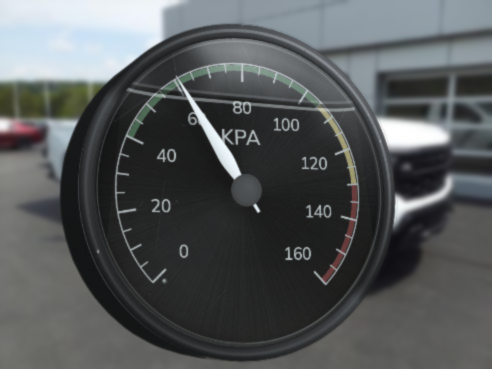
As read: {"value": 60, "unit": "kPa"}
